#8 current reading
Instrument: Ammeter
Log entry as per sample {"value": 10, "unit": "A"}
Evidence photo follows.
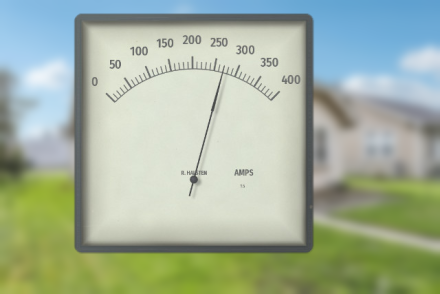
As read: {"value": 270, "unit": "A"}
